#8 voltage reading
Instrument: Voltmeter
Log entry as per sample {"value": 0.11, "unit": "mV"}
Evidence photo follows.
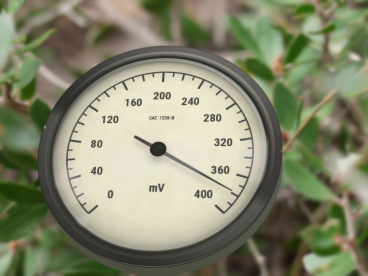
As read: {"value": 380, "unit": "mV"}
